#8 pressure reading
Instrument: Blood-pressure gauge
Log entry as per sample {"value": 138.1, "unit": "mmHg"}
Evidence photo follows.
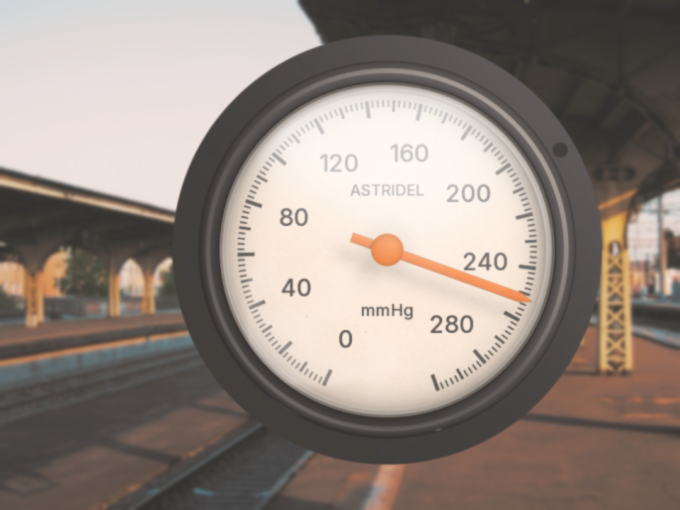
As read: {"value": 252, "unit": "mmHg"}
